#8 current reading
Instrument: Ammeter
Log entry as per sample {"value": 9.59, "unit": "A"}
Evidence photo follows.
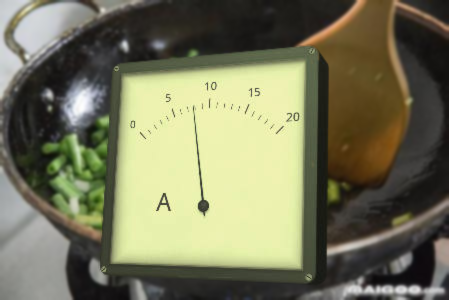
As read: {"value": 8, "unit": "A"}
